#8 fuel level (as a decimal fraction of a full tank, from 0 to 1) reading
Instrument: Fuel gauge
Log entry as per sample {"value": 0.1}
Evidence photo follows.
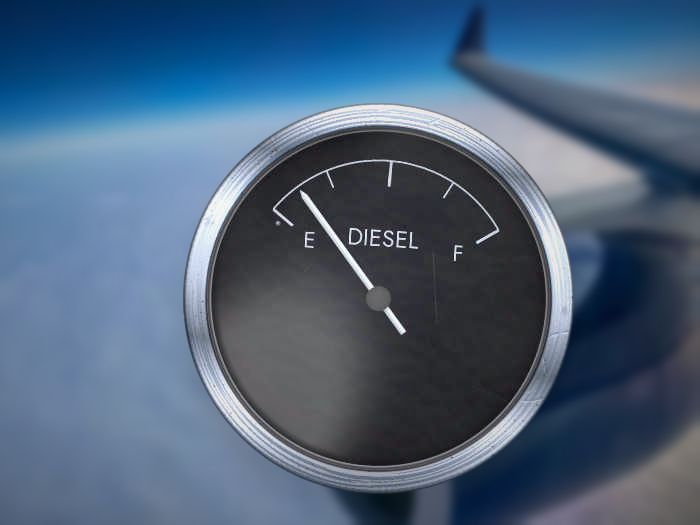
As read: {"value": 0.125}
